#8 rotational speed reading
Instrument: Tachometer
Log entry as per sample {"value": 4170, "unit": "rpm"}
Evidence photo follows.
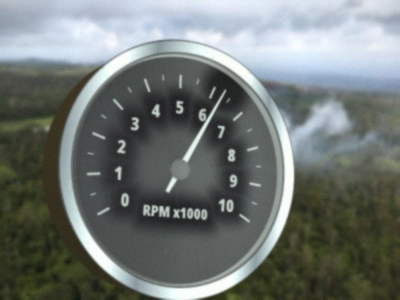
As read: {"value": 6250, "unit": "rpm"}
